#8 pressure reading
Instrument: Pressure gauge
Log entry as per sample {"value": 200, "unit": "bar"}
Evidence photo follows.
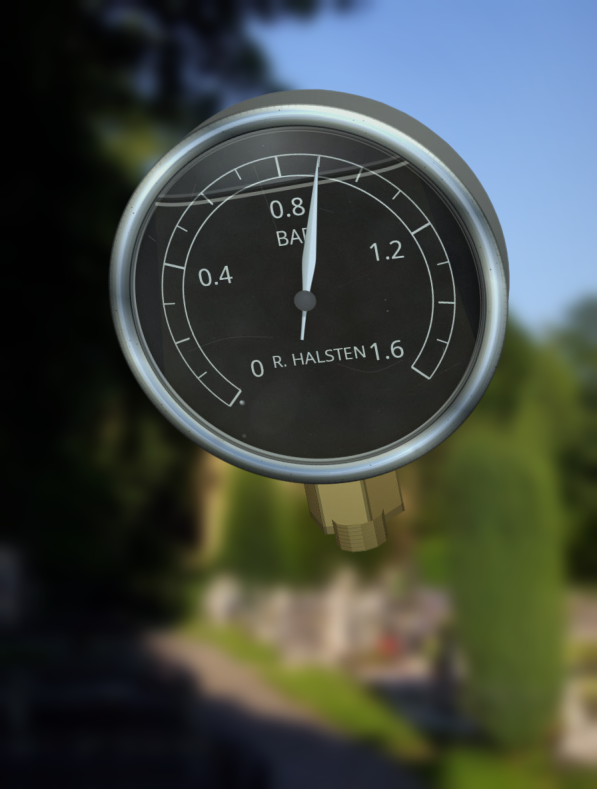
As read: {"value": 0.9, "unit": "bar"}
